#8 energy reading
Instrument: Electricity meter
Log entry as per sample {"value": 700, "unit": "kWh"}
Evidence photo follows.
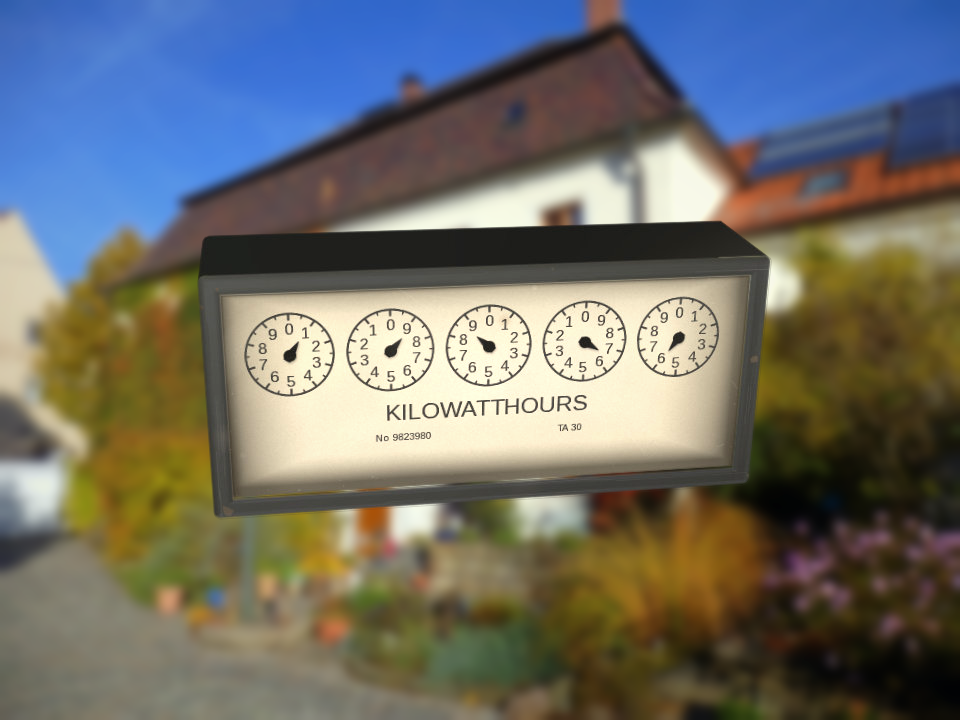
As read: {"value": 8866, "unit": "kWh"}
